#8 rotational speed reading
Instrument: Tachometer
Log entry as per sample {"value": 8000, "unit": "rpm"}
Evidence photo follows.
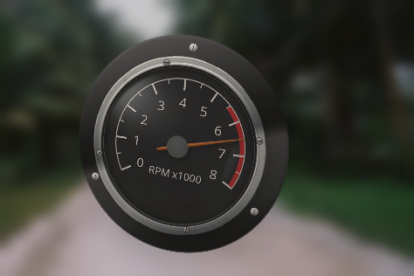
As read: {"value": 6500, "unit": "rpm"}
